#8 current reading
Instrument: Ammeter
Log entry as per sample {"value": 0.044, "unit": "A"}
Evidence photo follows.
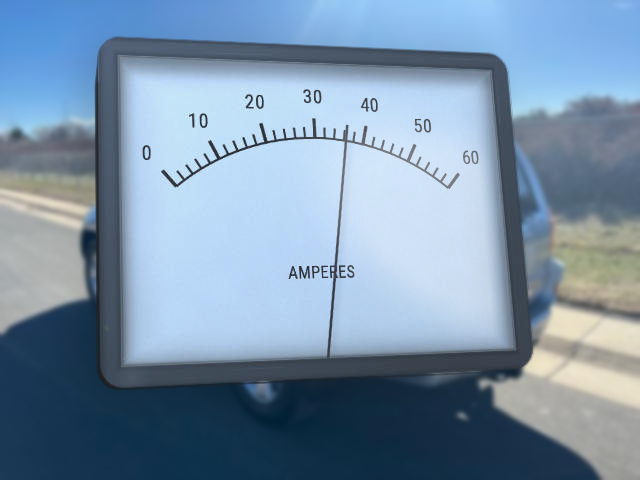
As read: {"value": 36, "unit": "A"}
